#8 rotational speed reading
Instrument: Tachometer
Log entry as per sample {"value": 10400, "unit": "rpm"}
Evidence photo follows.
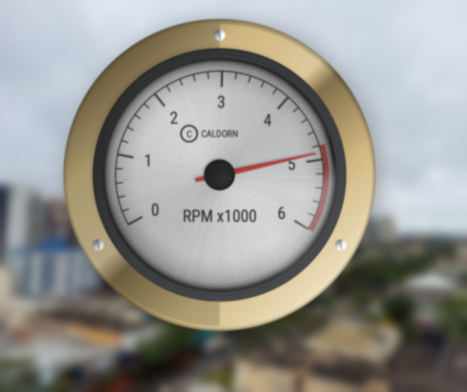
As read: {"value": 4900, "unit": "rpm"}
